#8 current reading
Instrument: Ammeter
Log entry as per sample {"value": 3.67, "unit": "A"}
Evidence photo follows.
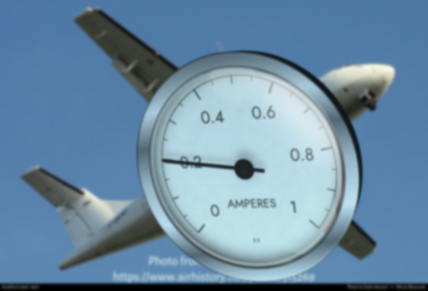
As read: {"value": 0.2, "unit": "A"}
